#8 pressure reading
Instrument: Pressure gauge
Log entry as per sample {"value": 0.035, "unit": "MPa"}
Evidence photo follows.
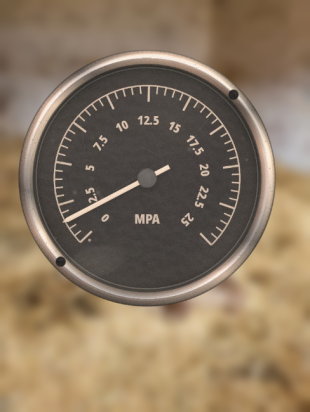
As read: {"value": 1.5, "unit": "MPa"}
